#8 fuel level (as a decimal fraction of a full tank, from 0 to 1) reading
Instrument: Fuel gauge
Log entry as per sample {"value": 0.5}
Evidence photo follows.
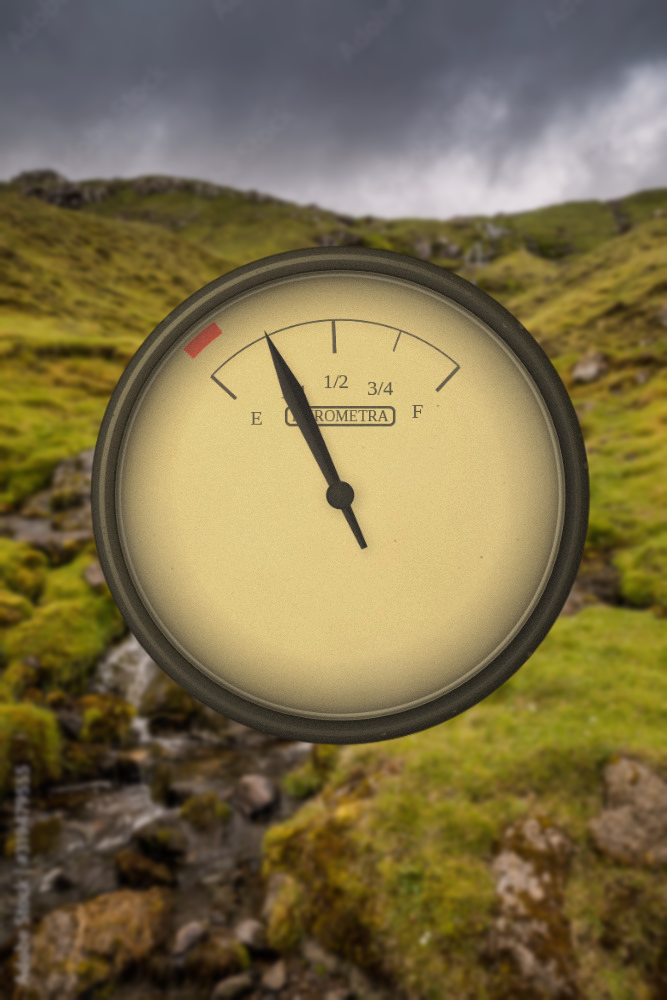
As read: {"value": 0.25}
